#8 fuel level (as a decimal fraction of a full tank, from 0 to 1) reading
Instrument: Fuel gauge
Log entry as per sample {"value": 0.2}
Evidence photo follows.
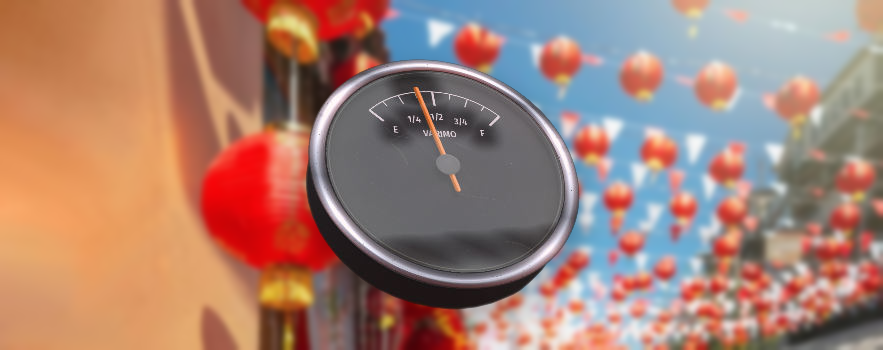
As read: {"value": 0.375}
